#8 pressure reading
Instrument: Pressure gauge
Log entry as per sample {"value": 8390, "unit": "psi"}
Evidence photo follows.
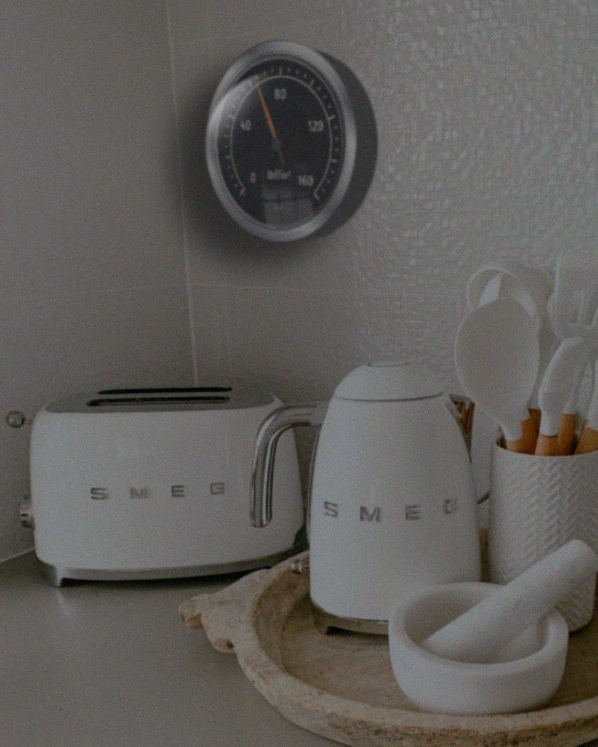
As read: {"value": 65, "unit": "psi"}
